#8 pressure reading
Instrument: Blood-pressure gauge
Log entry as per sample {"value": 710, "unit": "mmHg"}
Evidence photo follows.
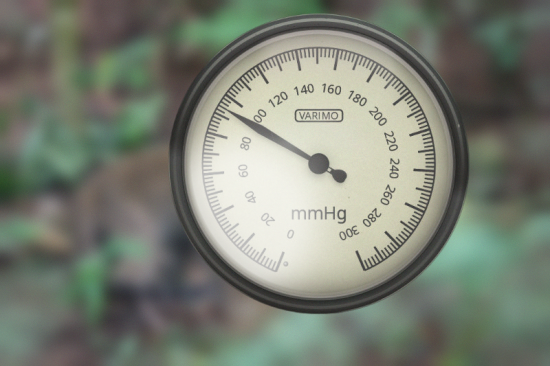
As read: {"value": 94, "unit": "mmHg"}
